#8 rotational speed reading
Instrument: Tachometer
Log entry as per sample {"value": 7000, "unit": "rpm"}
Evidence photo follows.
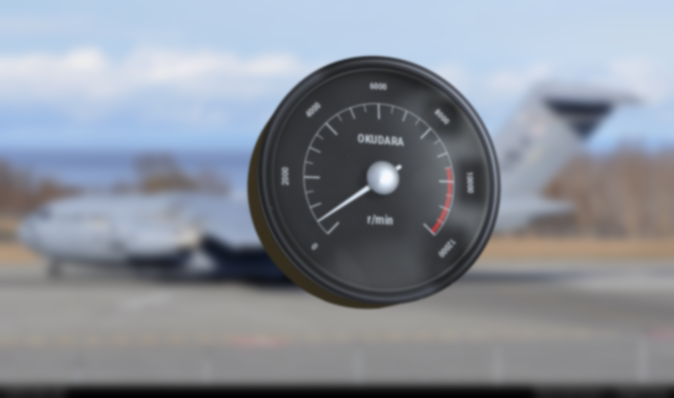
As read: {"value": 500, "unit": "rpm"}
